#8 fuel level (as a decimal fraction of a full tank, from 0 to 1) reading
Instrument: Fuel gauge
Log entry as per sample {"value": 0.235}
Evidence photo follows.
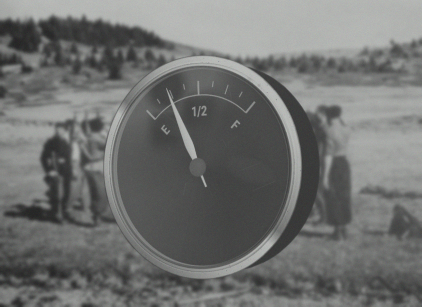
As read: {"value": 0.25}
